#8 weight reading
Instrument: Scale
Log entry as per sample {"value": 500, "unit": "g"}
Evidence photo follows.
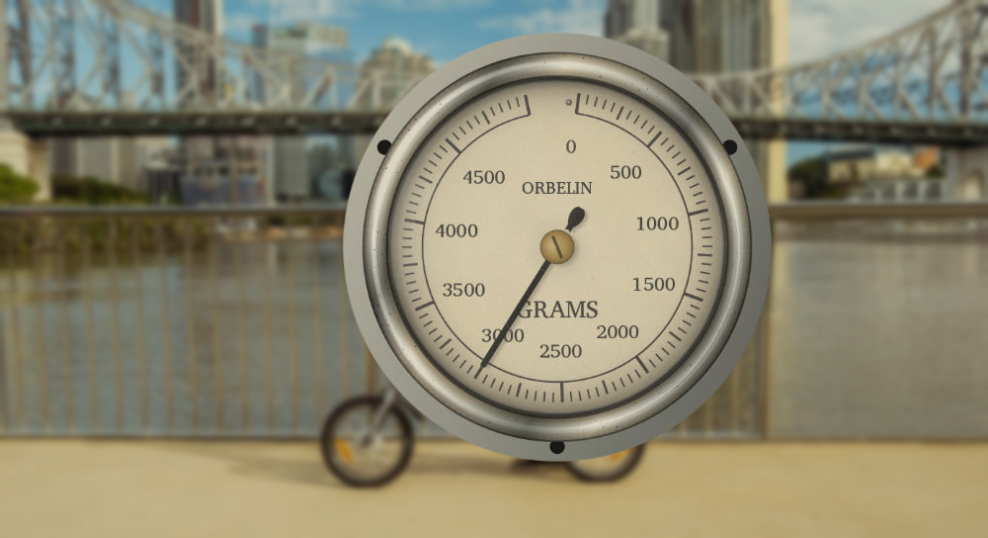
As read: {"value": 3000, "unit": "g"}
